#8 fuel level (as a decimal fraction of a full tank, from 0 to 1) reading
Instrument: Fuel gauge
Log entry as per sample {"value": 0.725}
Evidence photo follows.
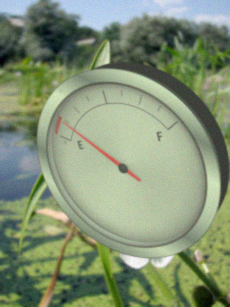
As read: {"value": 0.125}
